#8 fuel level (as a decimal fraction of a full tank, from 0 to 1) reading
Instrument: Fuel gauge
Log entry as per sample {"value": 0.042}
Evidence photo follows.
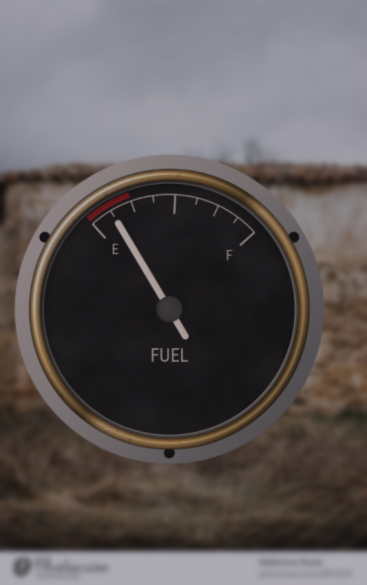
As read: {"value": 0.125}
